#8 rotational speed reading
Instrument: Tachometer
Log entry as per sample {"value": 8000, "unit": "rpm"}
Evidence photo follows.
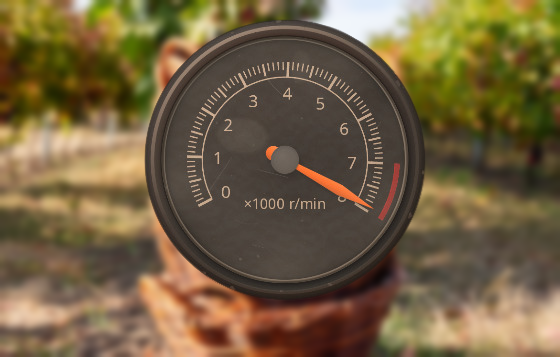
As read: {"value": 7900, "unit": "rpm"}
